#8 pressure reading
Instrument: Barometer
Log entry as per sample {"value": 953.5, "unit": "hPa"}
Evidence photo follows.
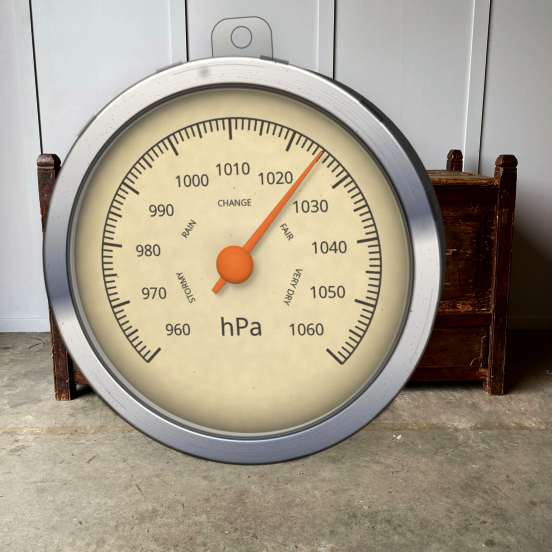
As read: {"value": 1025, "unit": "hPa"}
